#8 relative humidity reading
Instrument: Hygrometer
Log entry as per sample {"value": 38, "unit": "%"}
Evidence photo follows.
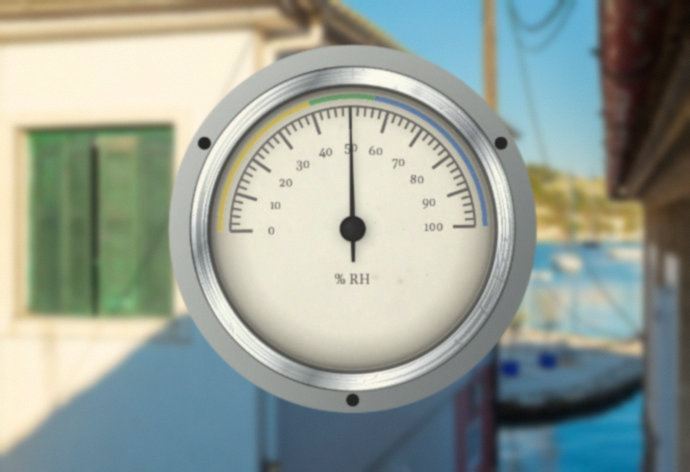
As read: {"value": 50, "unit": "%"}
